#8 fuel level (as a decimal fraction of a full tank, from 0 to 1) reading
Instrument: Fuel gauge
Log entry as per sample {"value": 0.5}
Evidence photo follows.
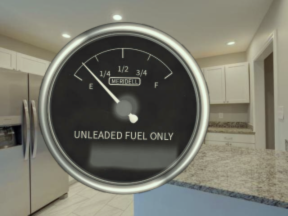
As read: {"value": 0.125}
